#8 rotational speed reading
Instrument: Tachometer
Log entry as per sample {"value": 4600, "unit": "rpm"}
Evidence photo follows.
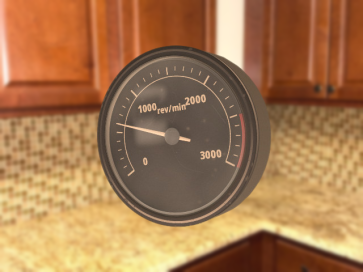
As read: {"value": 600, "unit": "rpm"}
